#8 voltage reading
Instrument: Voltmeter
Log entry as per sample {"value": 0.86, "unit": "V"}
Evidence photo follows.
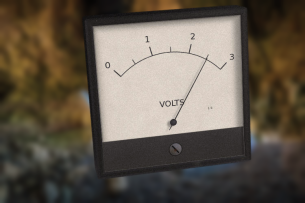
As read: {"value": 2.5, "unit": "V"}
